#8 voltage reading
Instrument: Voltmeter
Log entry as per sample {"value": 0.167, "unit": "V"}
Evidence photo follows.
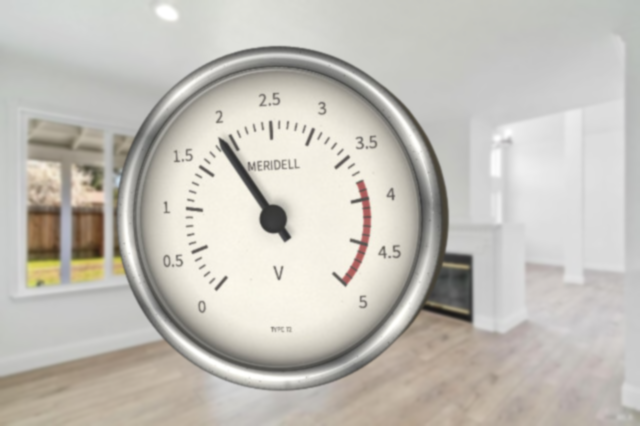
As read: {"value": 1.9, "unit": "V"}
